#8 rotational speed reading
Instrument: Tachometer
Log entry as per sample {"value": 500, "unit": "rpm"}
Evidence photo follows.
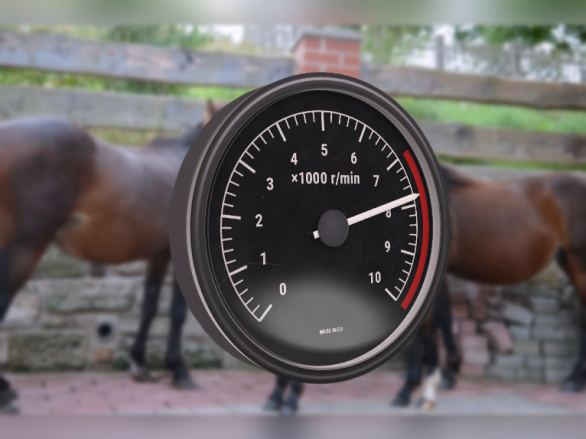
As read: {"value": 7800, "unit": "rpm"}
